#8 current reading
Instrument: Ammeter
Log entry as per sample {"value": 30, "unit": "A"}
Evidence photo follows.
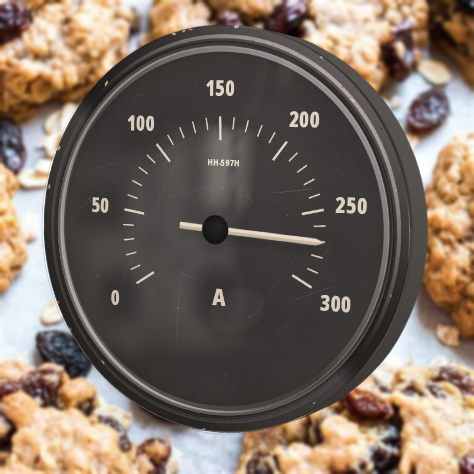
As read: {"value": 270, "unit": "A"}
